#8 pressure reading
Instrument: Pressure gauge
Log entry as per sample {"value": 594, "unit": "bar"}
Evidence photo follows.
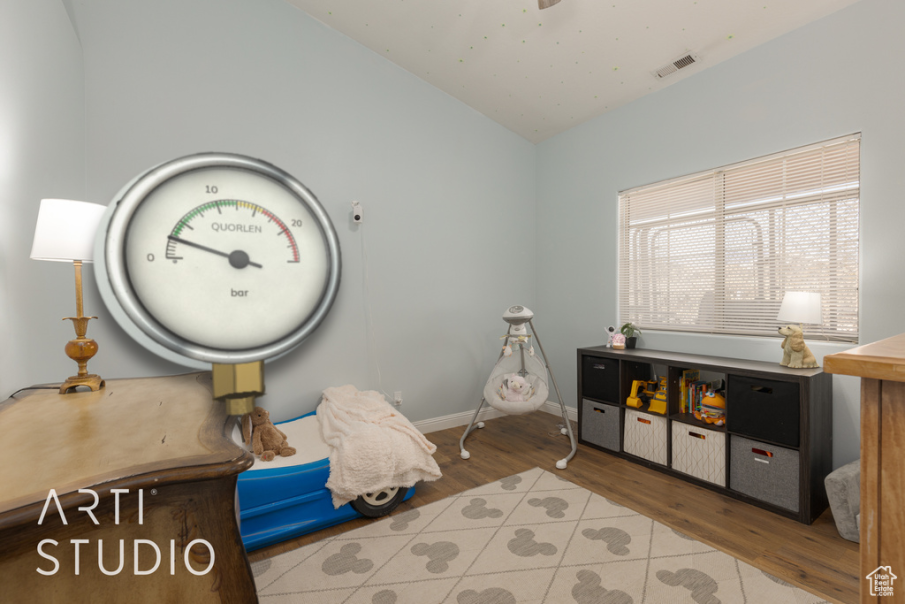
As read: {"value": 2.5, "unit": "bar"}
